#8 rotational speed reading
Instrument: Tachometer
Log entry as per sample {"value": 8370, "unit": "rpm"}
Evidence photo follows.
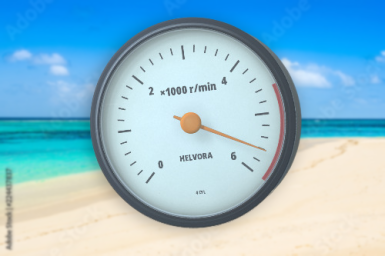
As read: {"value": 5600, "unit": "rpm"}
